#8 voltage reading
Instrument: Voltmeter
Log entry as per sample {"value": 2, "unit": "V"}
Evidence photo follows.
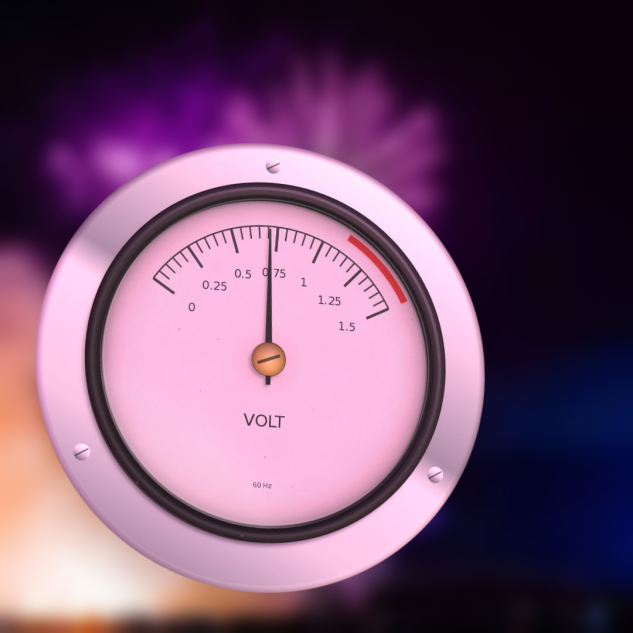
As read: {"value": 0.7, "unit": "V"}
